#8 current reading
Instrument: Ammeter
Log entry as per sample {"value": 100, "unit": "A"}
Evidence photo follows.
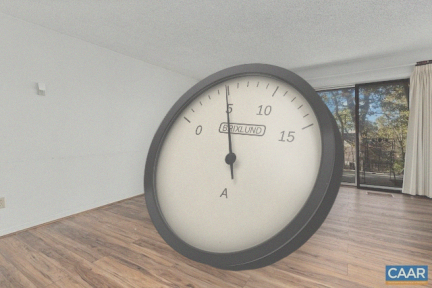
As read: {"value": 5, "unit": "A"}
